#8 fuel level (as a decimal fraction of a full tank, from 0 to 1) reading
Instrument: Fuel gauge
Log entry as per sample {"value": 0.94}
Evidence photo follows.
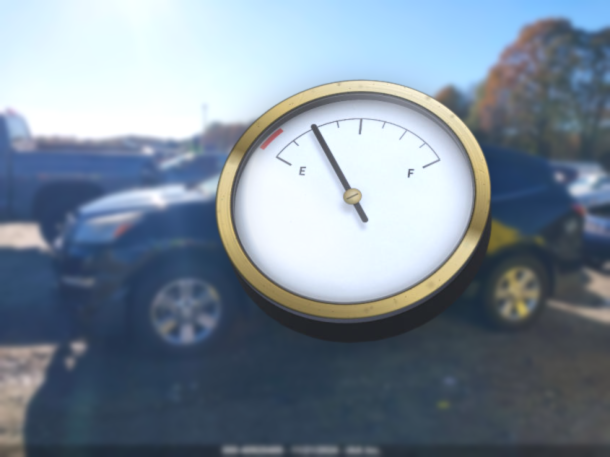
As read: {"value": 0.25}
